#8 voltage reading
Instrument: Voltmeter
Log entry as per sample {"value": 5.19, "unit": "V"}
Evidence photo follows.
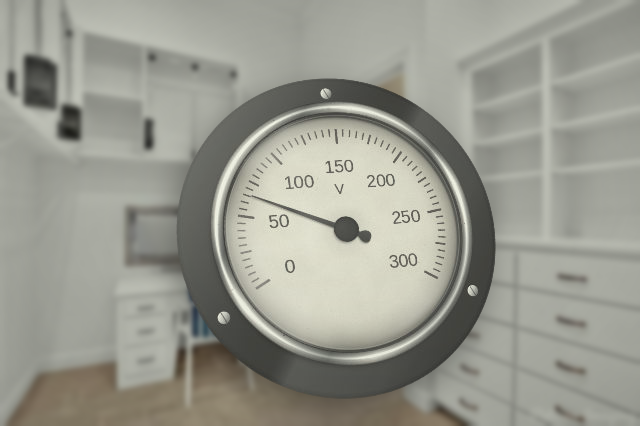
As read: {"value": 65, "unit": "V"}
